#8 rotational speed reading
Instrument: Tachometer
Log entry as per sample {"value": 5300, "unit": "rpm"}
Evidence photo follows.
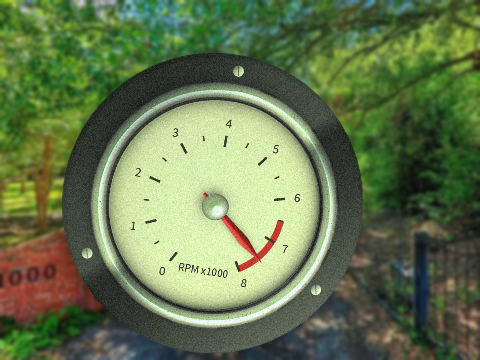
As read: {"value": 7500, "unit": "rpm"}
